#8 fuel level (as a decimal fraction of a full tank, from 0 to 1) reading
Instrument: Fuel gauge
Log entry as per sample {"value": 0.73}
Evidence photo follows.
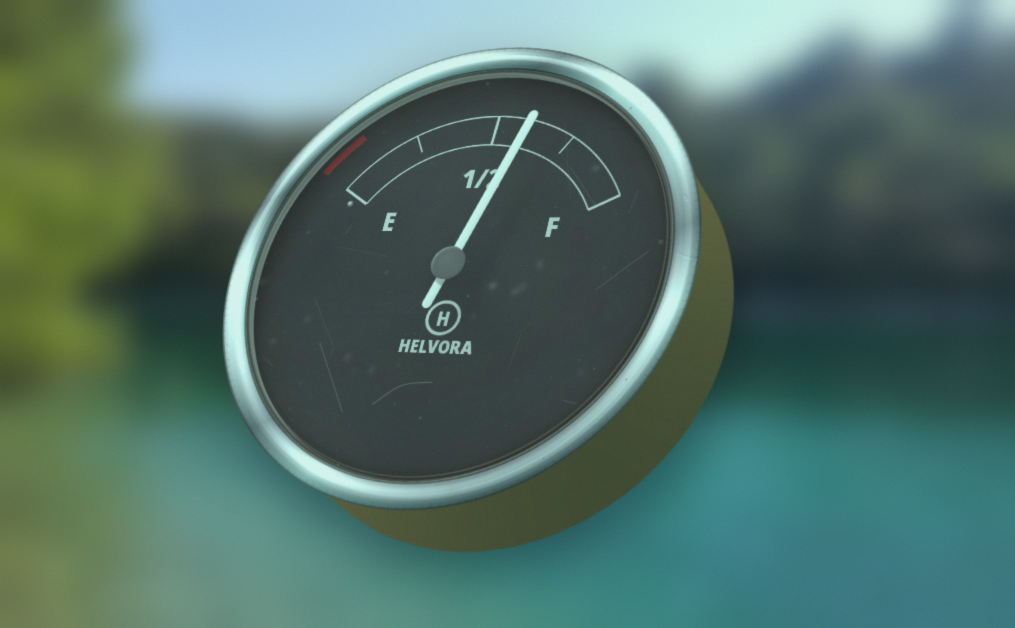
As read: {"value": 0.625}
